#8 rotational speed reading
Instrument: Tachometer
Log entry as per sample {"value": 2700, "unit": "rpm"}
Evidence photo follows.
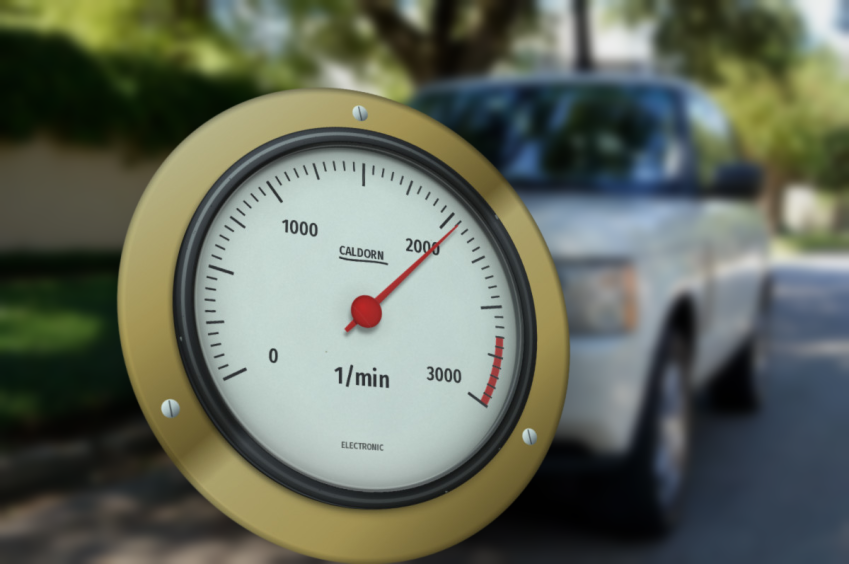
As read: {"value": 2050, "unit": "rpm"}
